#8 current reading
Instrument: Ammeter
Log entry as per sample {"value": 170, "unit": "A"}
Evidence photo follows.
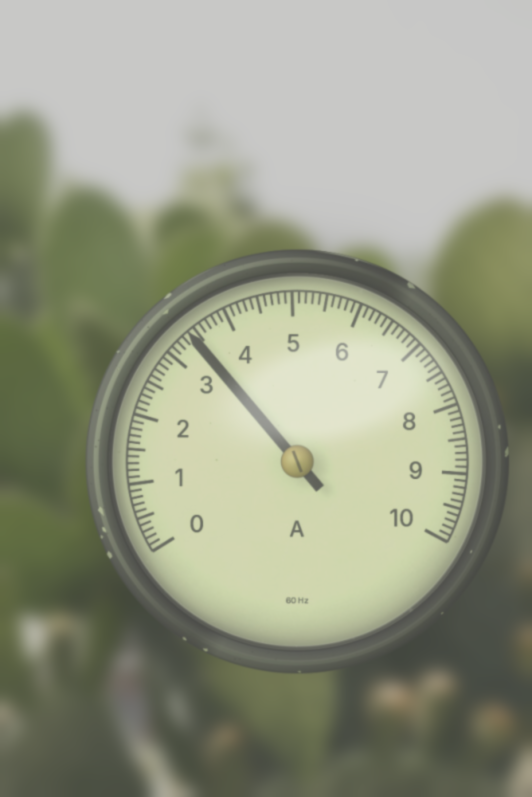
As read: {"value": 3.4, "unit": "A"}
